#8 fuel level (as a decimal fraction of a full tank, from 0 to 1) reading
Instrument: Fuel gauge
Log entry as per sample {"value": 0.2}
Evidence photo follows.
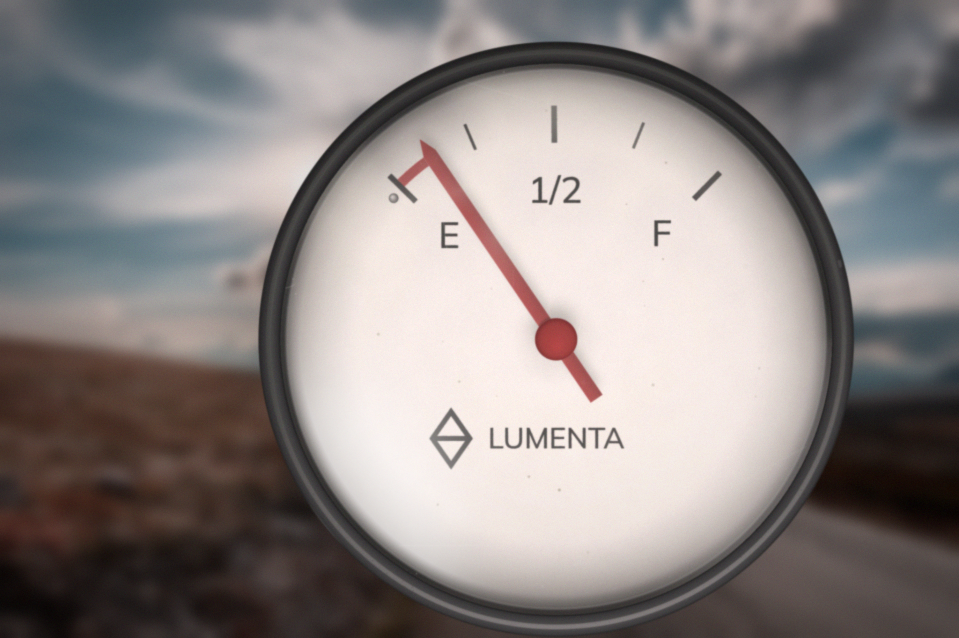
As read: {"value": 0.125}
